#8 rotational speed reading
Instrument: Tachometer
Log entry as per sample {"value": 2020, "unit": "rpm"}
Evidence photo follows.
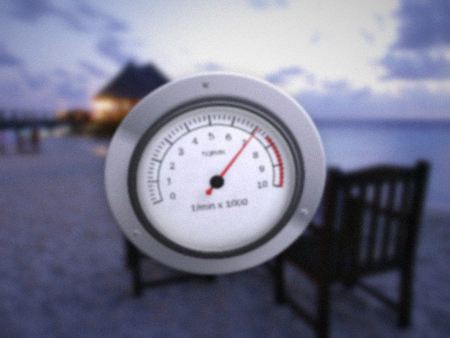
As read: {"value": 7000, "unit": "rpm"}
